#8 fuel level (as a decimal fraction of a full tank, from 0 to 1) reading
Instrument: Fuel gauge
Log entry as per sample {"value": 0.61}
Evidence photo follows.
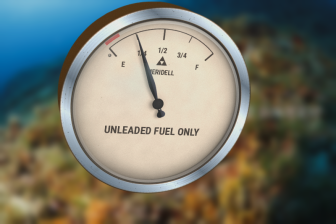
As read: {"value": 0.25}
